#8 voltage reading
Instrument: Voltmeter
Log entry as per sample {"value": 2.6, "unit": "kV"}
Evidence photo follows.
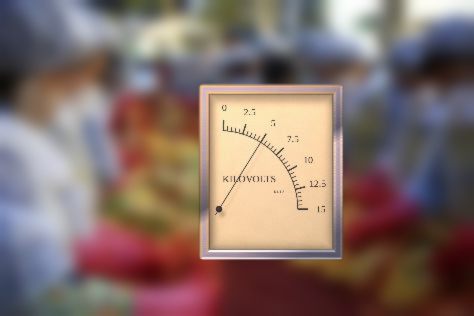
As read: {"value": 5, "unit": "kV"}
